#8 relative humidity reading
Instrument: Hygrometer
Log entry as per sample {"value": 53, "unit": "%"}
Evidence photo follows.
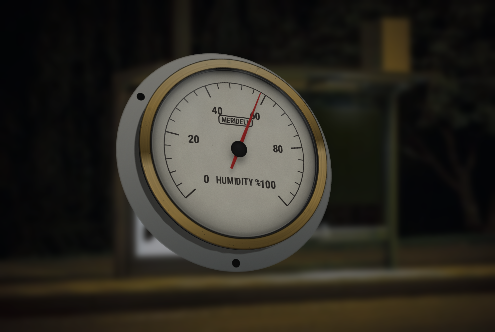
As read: {"value": 58, "unit": "%"}
